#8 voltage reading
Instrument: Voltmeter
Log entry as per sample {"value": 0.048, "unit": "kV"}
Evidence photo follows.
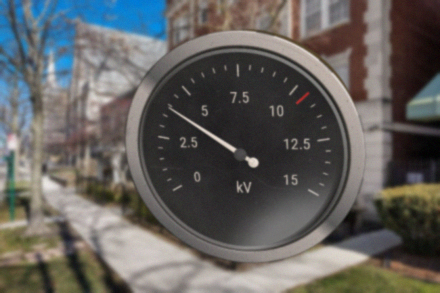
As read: {"value": 4, "unit": "kV"}
